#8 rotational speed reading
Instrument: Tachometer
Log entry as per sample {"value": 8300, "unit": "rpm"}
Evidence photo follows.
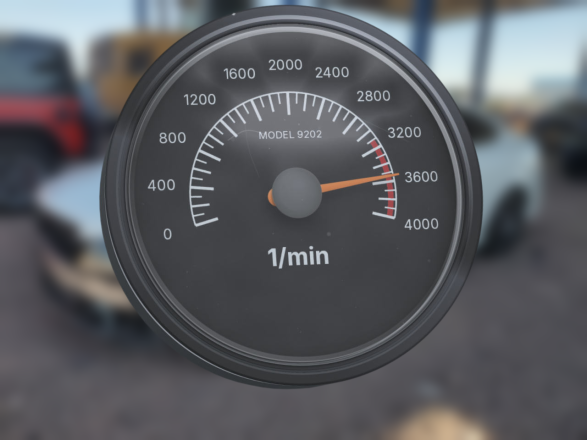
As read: {"value": 3550, "unit": "rpm"}
